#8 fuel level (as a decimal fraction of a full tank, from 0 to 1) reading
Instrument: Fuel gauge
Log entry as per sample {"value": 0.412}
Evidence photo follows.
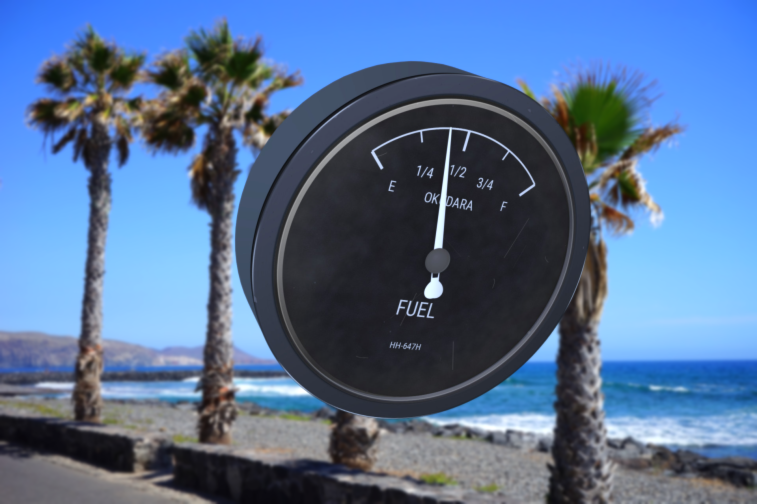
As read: {"value": 0.375}
